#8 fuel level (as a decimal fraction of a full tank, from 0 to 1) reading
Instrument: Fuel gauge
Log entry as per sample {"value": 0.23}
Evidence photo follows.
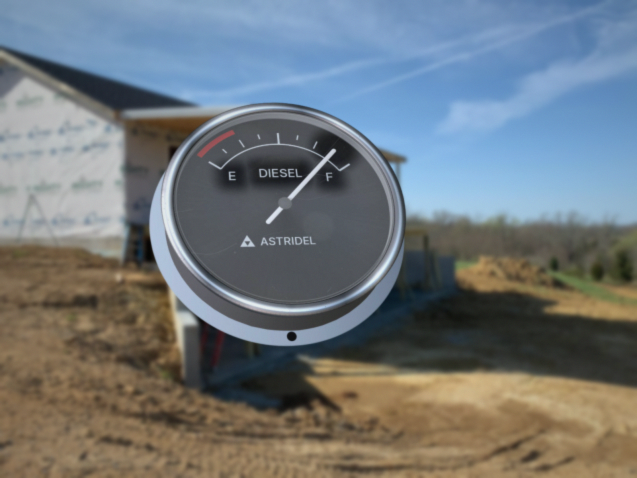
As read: {"value": 0.875}
